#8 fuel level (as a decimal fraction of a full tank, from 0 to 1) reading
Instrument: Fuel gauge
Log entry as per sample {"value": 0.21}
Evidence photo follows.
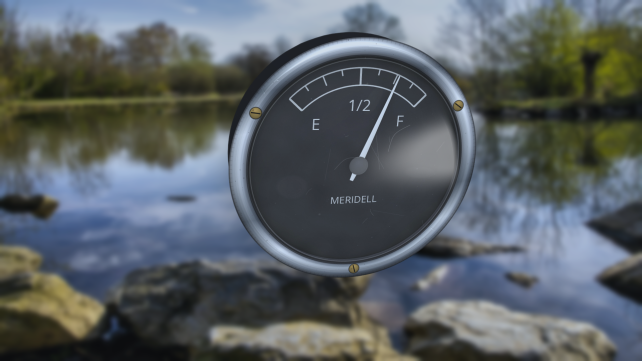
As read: {"value": 0.75}
